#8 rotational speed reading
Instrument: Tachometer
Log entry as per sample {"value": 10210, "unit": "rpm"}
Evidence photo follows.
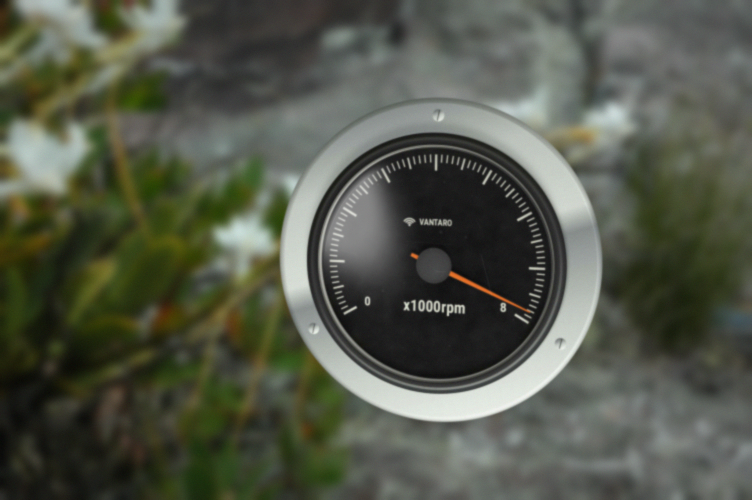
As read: {"value": 7800, "unit": "rpm"}
